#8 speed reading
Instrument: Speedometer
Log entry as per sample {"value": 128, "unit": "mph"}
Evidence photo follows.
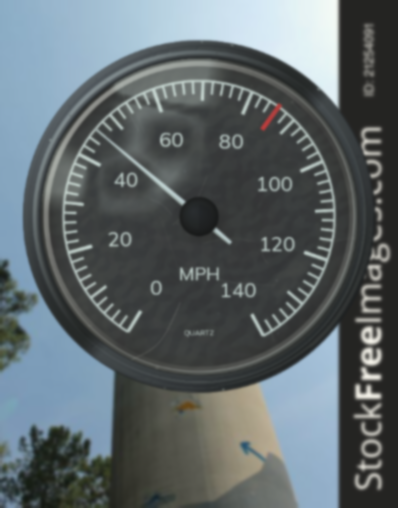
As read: {"value": 46, "unit": "mph"}
